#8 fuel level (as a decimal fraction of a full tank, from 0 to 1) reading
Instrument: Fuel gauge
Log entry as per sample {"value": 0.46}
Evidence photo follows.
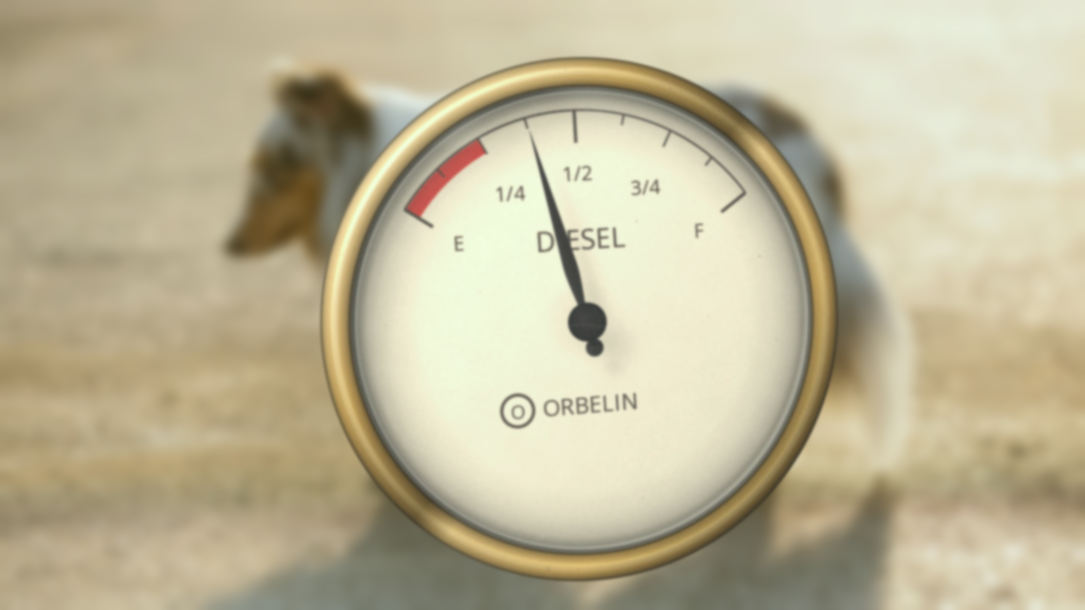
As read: {"value": 0.375}
